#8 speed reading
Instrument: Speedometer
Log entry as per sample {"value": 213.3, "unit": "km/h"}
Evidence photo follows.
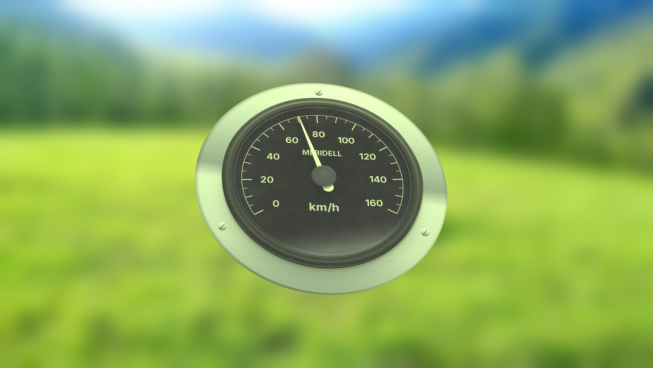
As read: {"value": 70, "unit": "km/h"}
